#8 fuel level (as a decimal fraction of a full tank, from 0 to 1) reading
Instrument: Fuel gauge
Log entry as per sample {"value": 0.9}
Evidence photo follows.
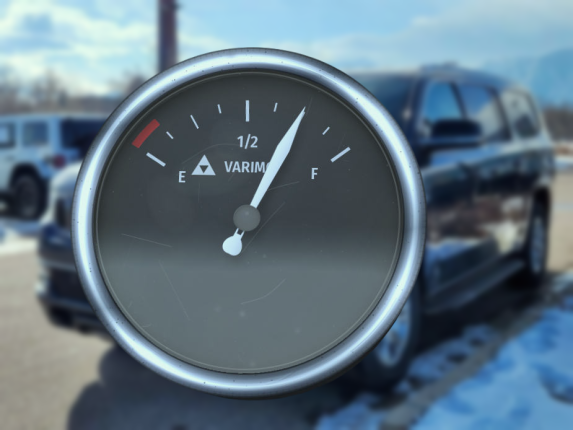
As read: {"value": 0.75}
